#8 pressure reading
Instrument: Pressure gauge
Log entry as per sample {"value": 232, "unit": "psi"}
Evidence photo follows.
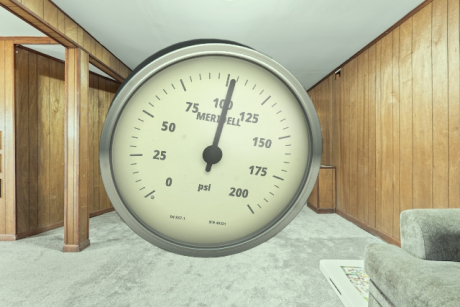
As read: {"value": 102.5, "unit": "psi"}
